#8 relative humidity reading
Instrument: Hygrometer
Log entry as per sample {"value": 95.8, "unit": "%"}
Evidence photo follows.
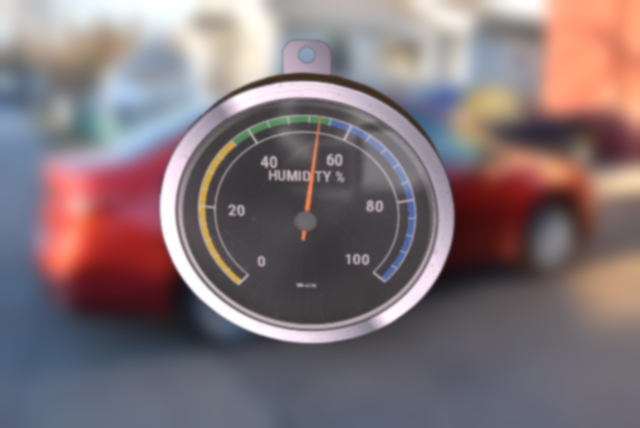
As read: {"value": 54, "unit": "%"}
